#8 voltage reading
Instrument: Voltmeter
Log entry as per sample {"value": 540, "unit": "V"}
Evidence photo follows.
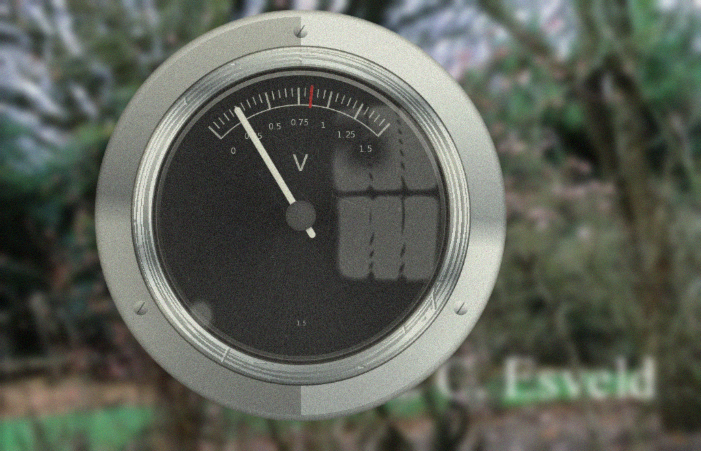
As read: {"value": 0.25, "unit": "V"}
